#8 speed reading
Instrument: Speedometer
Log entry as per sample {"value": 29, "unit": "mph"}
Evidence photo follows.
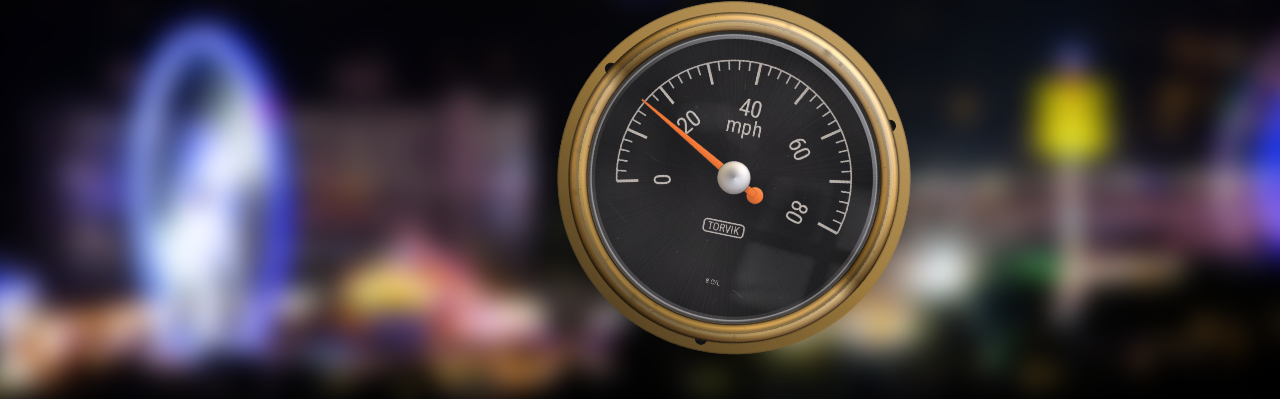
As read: {"value": 16, "unit": "mph"}
